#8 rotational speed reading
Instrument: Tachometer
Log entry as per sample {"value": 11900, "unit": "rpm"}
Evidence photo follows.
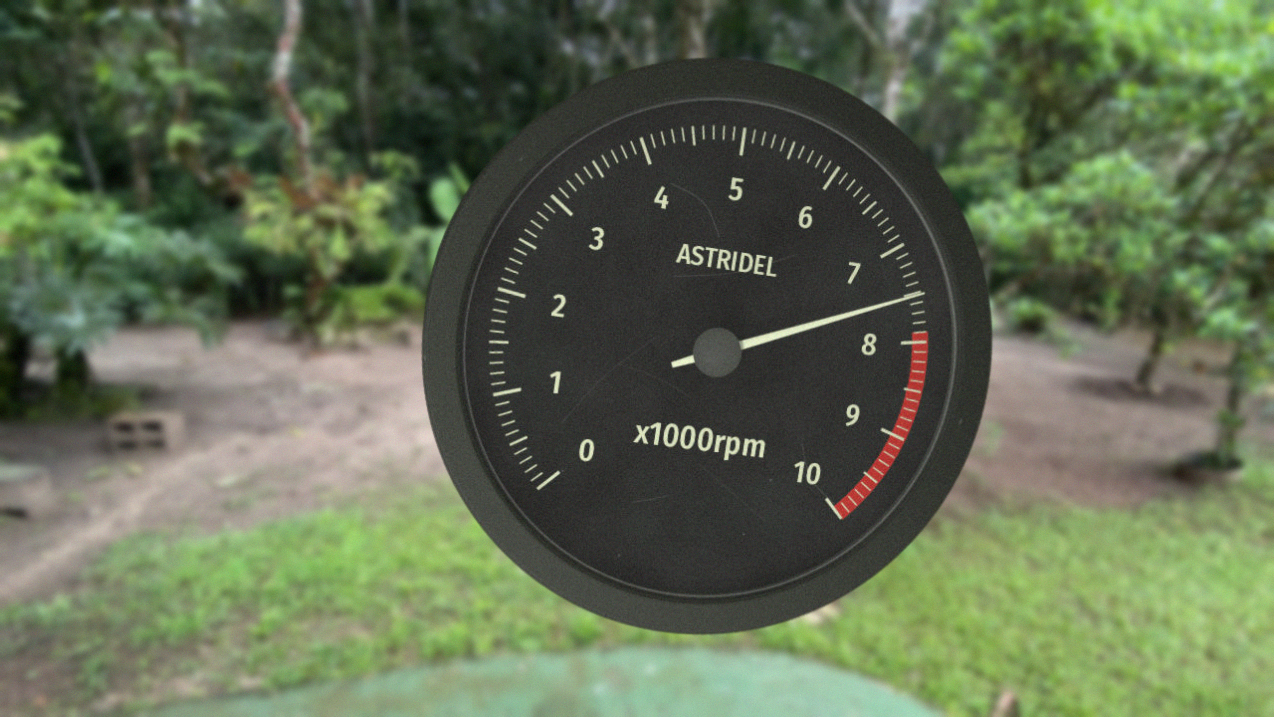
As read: {"value": 7500, "unit": "rpm"}
